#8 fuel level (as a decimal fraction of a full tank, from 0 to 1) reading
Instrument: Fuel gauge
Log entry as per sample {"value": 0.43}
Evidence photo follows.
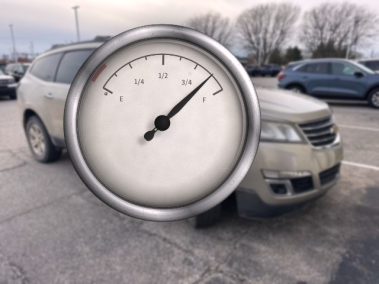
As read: {"value": 0.875}
